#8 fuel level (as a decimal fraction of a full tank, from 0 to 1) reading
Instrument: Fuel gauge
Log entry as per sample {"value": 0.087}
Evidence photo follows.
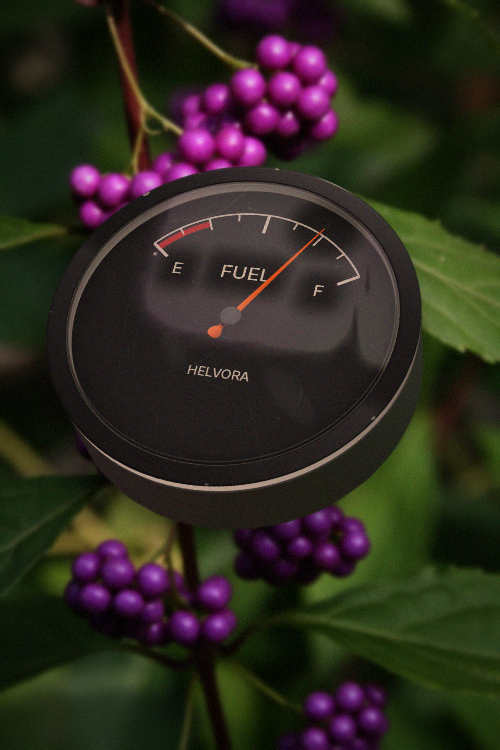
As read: {"value": 0.75}
